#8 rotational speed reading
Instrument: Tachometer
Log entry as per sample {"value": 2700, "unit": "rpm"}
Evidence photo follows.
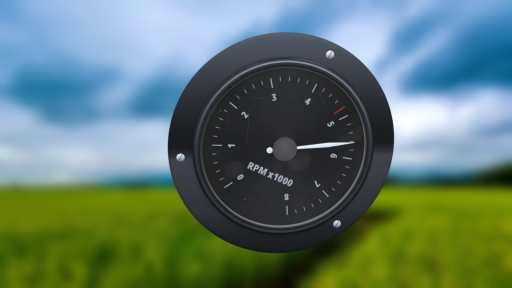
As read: {"value": 5600, "unit": "rpm"}
